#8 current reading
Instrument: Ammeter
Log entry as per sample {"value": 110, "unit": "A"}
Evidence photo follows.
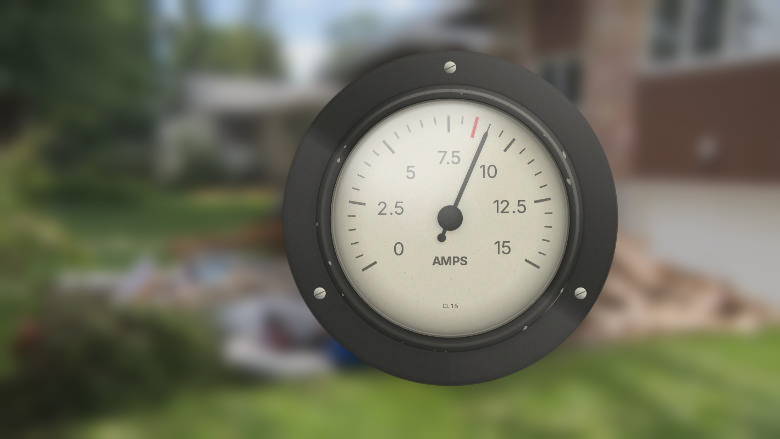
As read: {"value": 9, "unit": "A"}
